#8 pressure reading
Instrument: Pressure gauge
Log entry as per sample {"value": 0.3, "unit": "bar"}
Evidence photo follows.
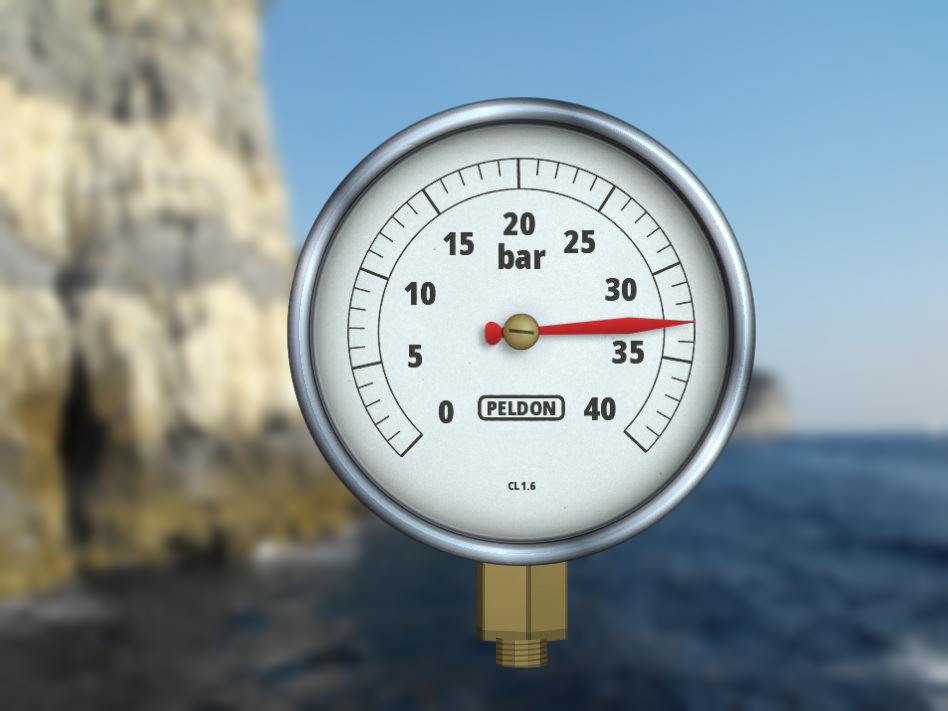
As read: {"value": 33, "unit": "bar"}
